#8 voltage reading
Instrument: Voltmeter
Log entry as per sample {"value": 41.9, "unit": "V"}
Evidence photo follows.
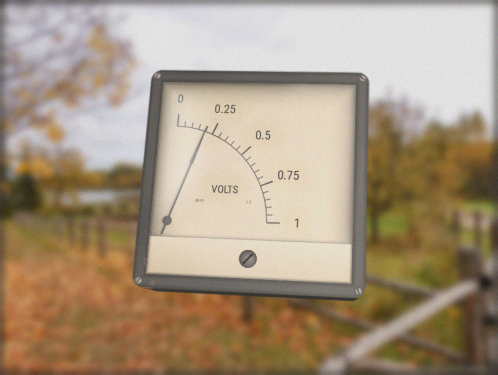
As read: {"value": 0.2, "unit": "V"}
